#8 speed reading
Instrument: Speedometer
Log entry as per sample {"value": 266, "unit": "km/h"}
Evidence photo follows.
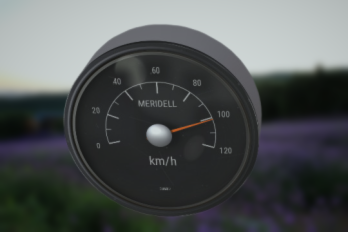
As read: {"value": 100, "unit": "km/h"}
